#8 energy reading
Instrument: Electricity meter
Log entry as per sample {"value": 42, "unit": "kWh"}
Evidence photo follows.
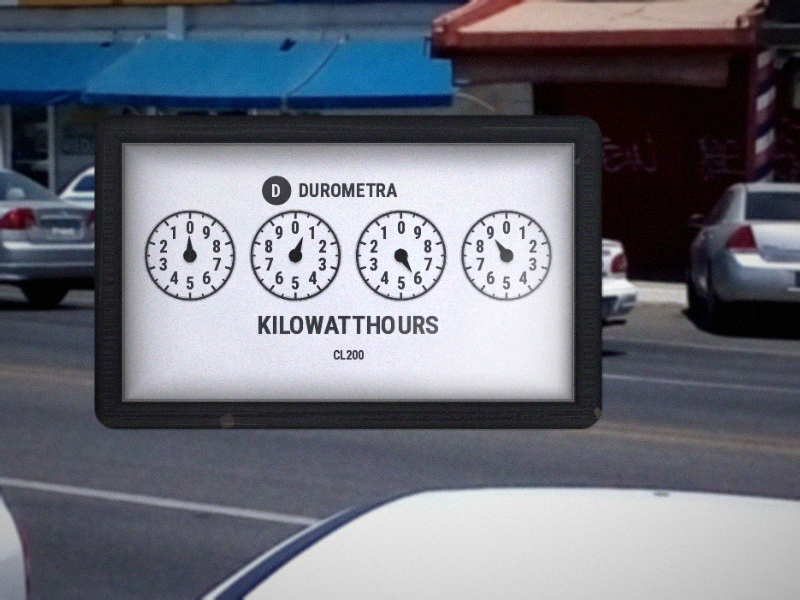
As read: {"value": 59, "unit": "kWh"}
